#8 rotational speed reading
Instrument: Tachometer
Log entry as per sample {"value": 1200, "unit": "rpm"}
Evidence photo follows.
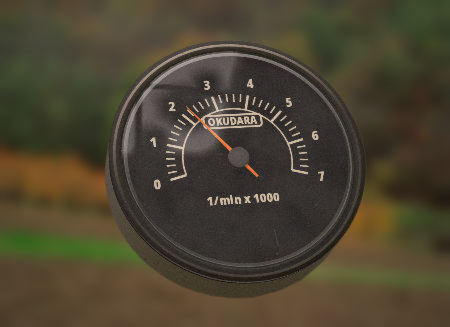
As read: {"value": 2200, "unit": "rpm"}
